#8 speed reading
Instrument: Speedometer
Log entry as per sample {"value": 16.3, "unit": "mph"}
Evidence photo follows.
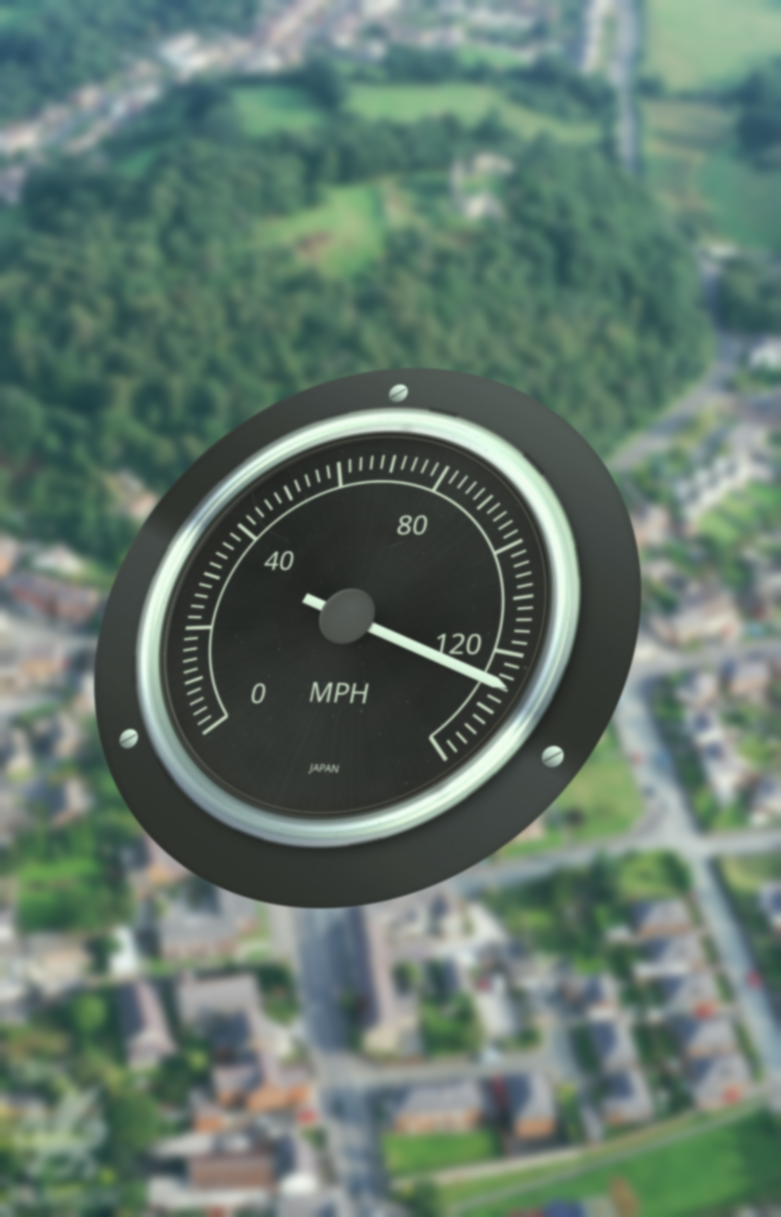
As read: {"value": 126, "unit": "mph"}
